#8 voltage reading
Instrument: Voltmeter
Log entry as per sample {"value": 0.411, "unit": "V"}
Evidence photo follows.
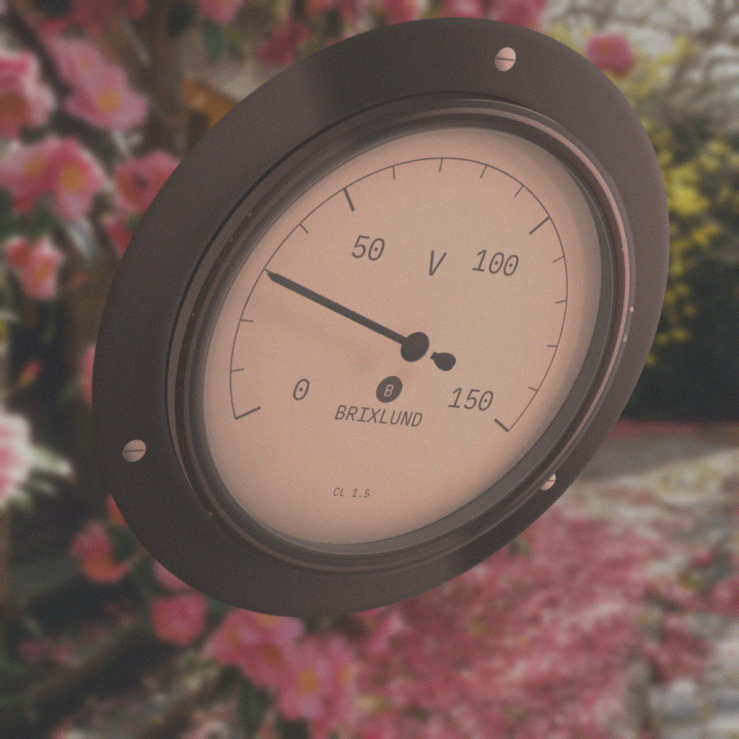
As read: {"value": 30, "unit": "V"}
